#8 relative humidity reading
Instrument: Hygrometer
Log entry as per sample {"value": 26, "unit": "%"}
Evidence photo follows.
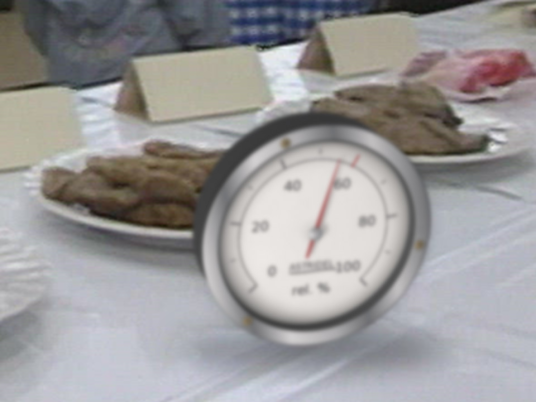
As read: {"value": 55, "unit": "%"}
